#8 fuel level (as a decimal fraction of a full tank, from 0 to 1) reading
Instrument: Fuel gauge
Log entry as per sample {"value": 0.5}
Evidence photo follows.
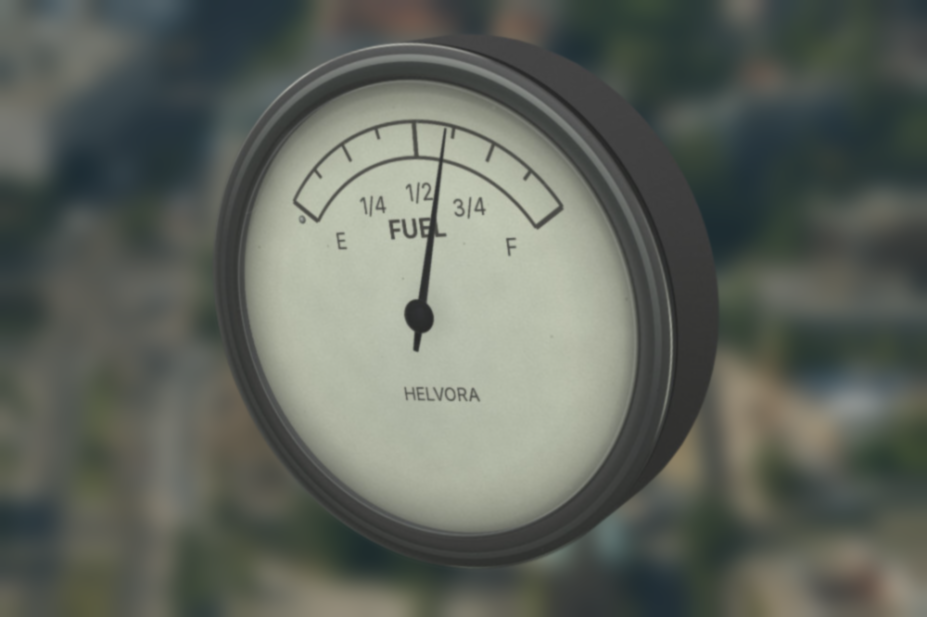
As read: {"value": 0.625}
